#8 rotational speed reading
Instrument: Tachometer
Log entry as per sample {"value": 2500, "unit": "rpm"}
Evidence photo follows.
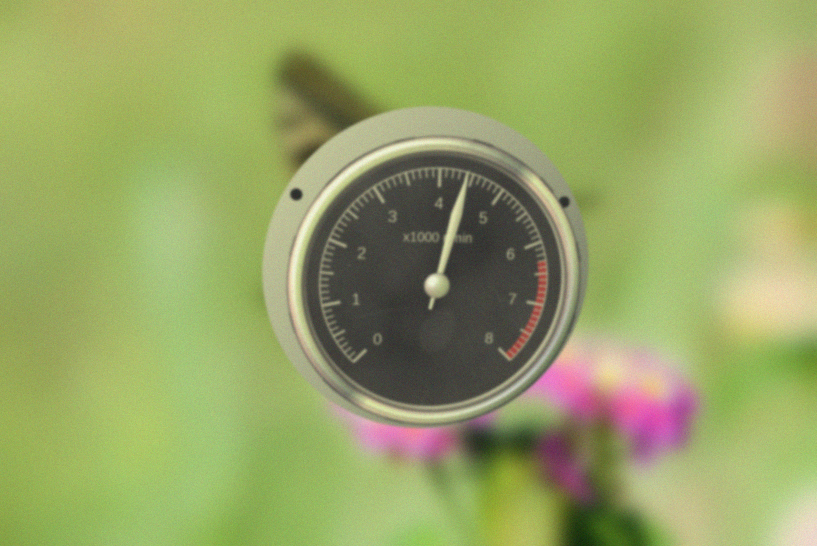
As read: {"value": 4400, "unit": "rpm"}
